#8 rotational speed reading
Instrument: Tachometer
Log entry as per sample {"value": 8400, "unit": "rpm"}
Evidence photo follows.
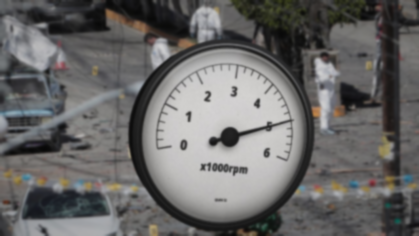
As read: {"value": 5000, "unit": "rpm"}
